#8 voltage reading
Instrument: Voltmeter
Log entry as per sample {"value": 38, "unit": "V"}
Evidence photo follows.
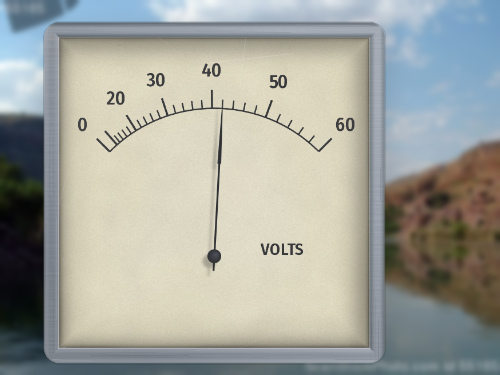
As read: {"value": 42, "unit": "V"}
